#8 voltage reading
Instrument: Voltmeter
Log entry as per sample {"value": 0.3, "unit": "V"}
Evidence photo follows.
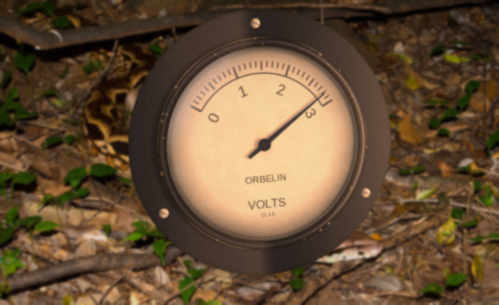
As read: {"value": 2.8, "unit": "V"}
